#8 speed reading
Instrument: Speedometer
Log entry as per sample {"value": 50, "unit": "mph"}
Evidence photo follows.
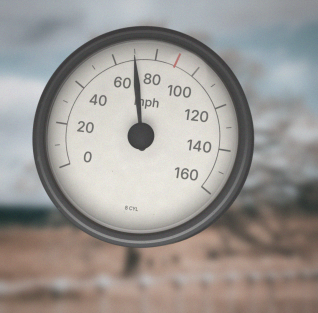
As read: {"value": 70, "unit": "mph"}
